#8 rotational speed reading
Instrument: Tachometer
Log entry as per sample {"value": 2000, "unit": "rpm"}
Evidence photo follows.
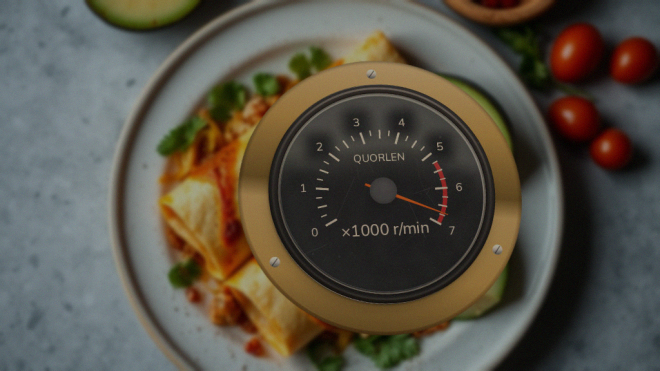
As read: {"value": 6750, "unit": "rpm"}
